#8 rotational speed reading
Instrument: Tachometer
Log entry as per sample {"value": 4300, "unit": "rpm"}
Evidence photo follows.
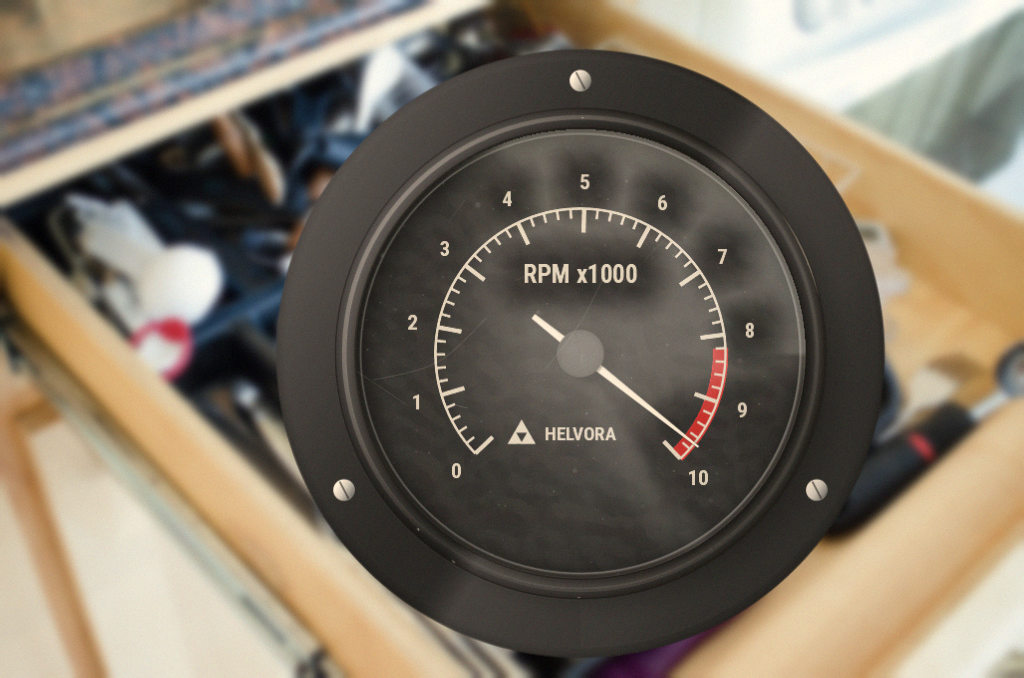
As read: {"value": 9700, "unit": "rpm"}
